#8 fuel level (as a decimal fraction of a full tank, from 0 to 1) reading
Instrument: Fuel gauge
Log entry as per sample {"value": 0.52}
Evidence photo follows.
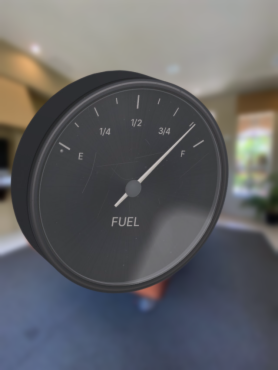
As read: {"value": 0.875}
